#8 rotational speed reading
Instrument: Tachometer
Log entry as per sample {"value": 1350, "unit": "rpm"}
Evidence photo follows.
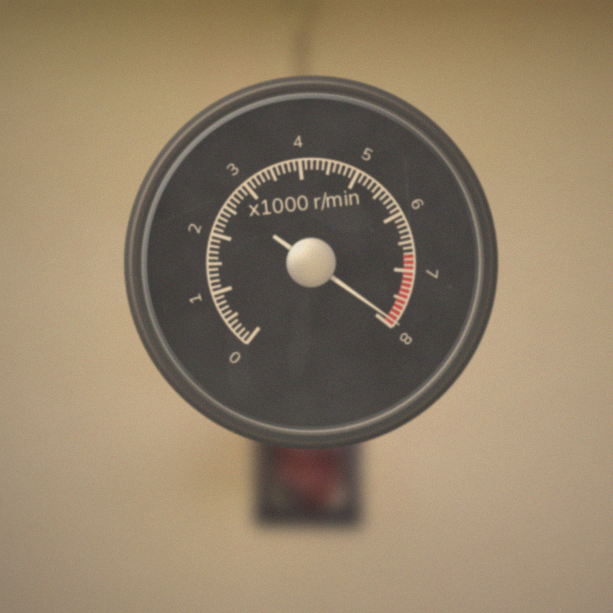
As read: {"value": 7900, "unit": "rpm"}
